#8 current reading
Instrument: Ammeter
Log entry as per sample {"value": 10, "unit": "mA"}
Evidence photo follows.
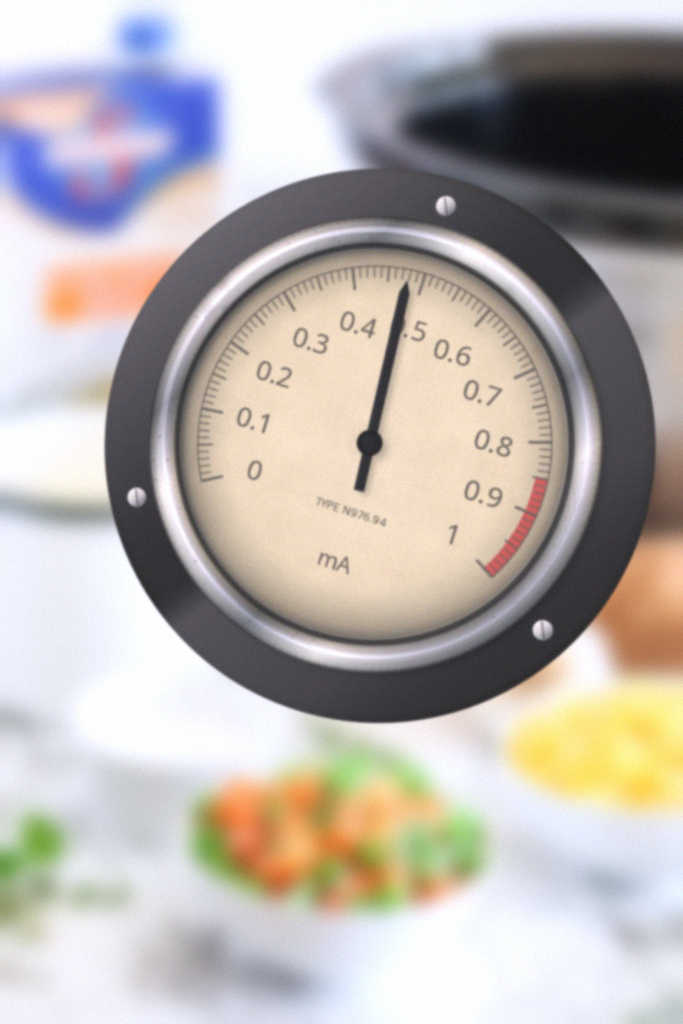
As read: {"value": 0.48, "unit": "mA"}
